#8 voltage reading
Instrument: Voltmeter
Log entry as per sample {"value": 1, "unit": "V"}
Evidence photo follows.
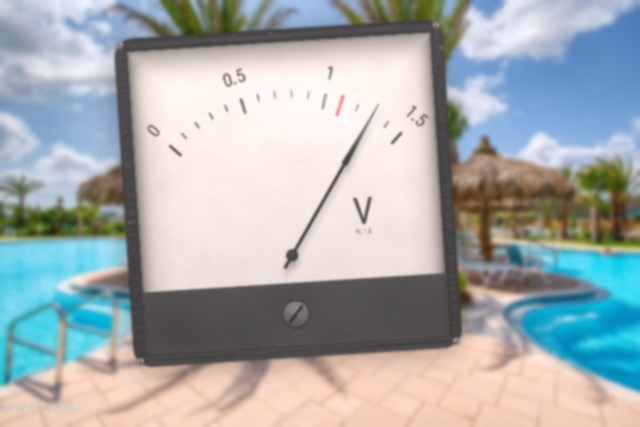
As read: {"value": 1.3, "unit": "V"}
